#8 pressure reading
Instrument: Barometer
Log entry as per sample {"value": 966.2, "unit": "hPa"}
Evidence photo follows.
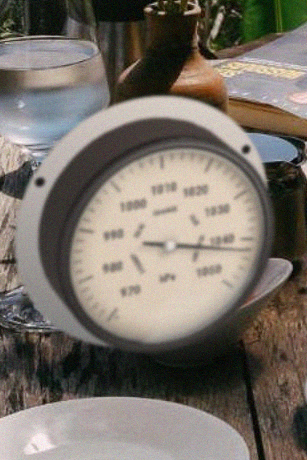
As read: {"value": 1042, "unit": "hPa"}
